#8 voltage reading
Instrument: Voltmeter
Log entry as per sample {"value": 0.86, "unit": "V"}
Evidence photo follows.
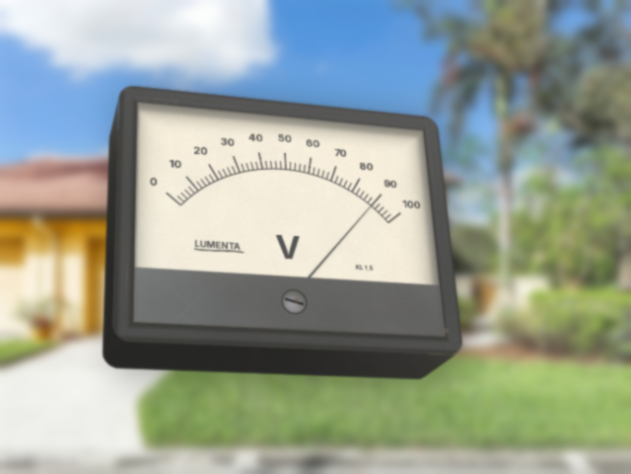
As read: {"value": 90, "unit": "V"}
